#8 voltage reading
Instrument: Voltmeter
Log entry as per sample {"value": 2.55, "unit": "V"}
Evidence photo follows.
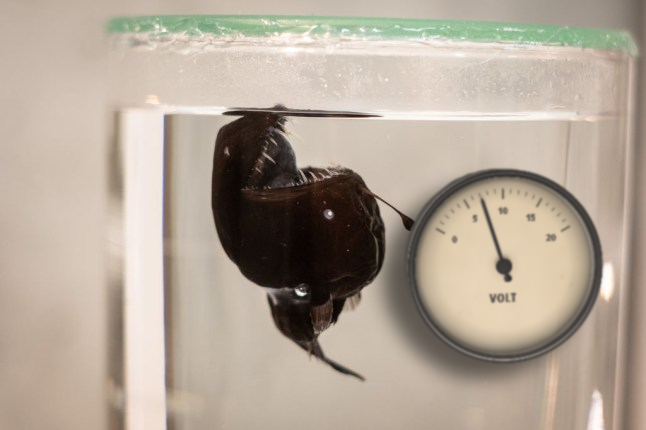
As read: {"value": 7, "unit": "V"}
